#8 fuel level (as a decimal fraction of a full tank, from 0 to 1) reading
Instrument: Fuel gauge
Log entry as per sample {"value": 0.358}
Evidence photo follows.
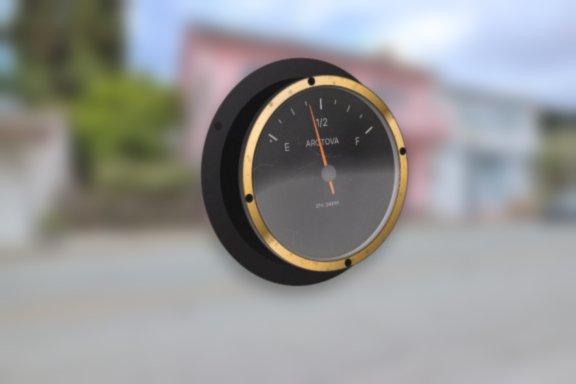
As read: {"value": 0.375}
